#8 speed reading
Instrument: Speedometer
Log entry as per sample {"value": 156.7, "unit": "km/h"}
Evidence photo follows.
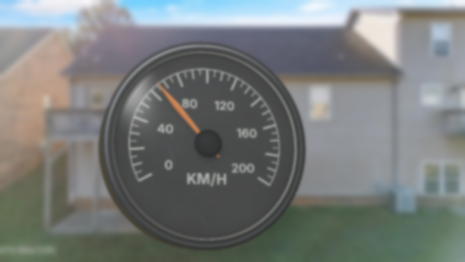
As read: {"value": 65, "unit": "km/h"}
